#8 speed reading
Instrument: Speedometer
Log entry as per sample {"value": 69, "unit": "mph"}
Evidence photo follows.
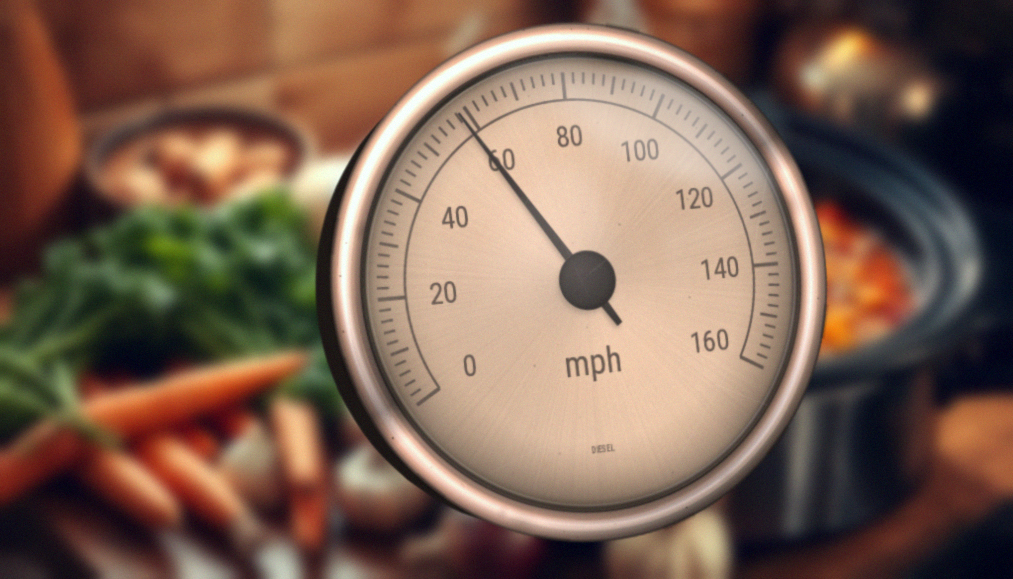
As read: {"value": 58, "unit": "mph"}
